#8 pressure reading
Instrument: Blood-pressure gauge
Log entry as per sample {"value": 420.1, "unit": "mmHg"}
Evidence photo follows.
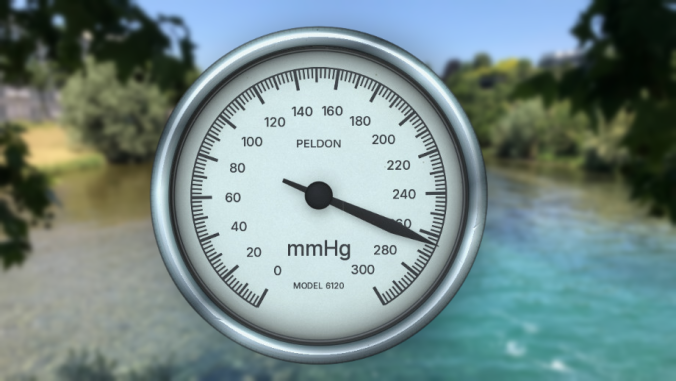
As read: {"value": 264, "unit": "mmHg"}
